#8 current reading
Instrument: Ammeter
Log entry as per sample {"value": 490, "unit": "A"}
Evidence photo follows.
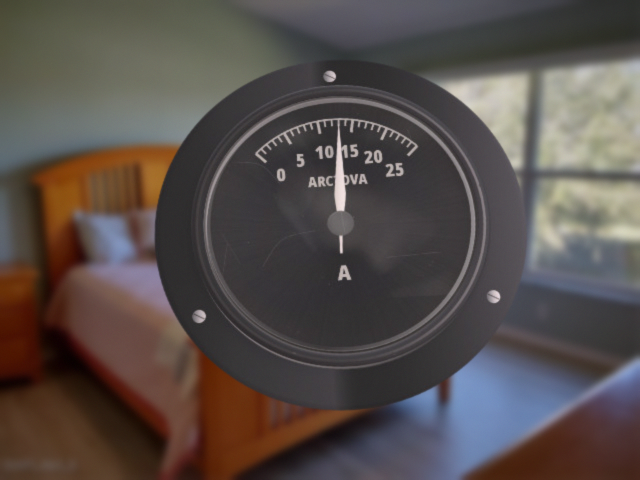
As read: {"value": 13, "unit": "A"}
